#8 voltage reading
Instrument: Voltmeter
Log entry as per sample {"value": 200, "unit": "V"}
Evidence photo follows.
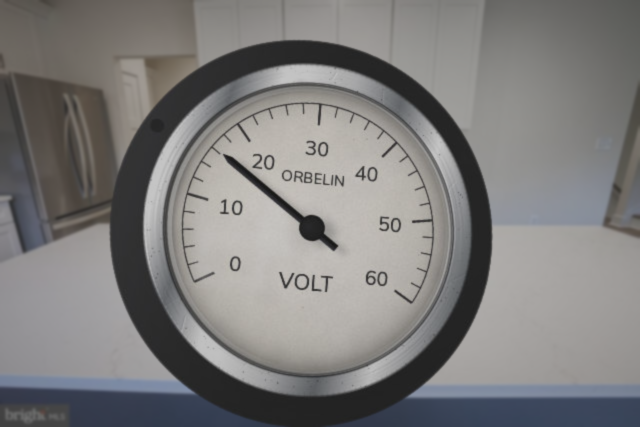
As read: {"value": 16, "unit": "V"}
